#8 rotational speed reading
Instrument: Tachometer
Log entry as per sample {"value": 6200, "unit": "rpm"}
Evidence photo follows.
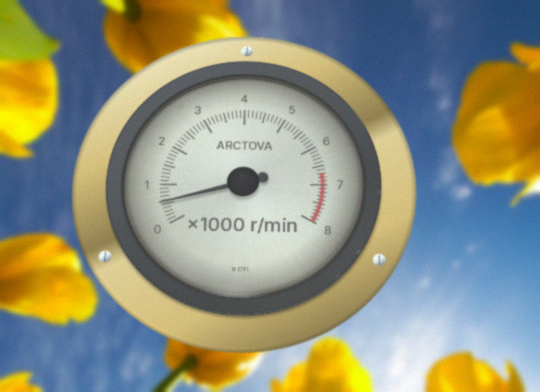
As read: {"value": 500, "unit": "rpm"}
